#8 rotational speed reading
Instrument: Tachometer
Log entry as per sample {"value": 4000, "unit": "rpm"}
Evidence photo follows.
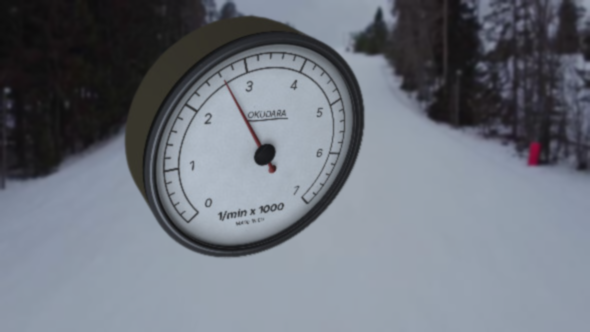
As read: {"value": 2600, "unit": "rpm"}
